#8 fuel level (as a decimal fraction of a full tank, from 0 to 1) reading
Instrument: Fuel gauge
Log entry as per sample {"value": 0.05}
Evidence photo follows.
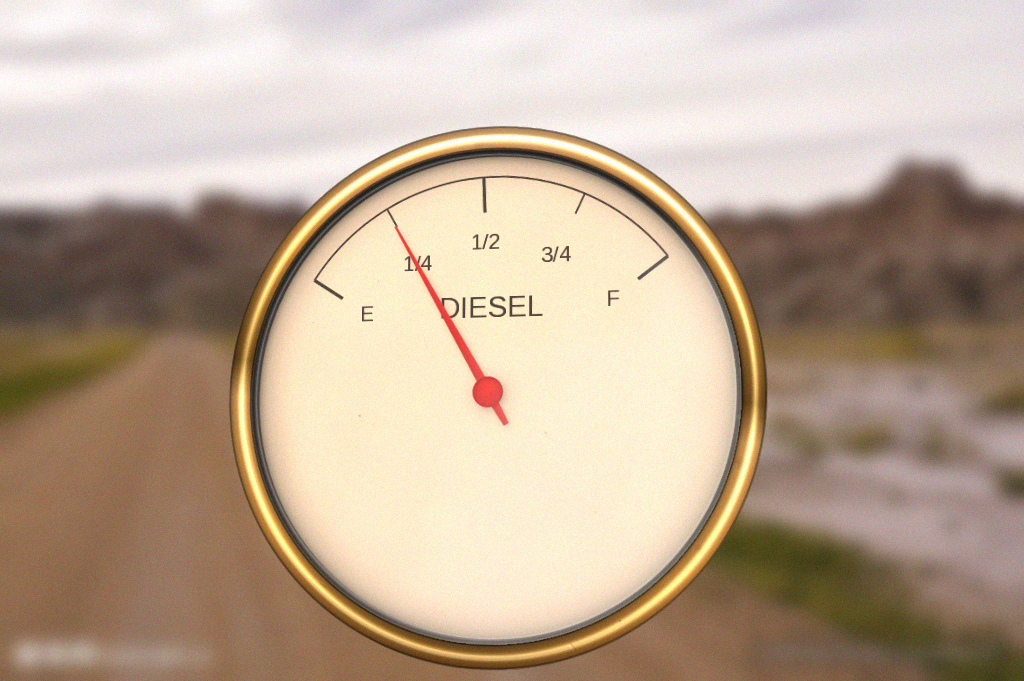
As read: {"value": 0.25}
